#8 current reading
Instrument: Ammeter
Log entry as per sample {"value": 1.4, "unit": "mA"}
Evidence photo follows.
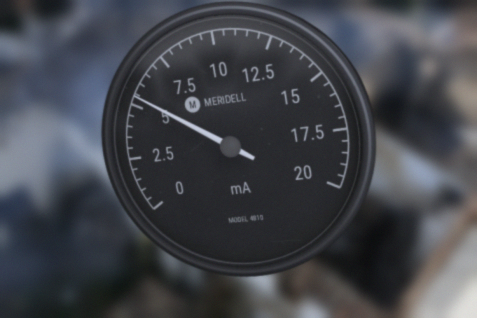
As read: {"value": 5.5, "unit": "mA"}
